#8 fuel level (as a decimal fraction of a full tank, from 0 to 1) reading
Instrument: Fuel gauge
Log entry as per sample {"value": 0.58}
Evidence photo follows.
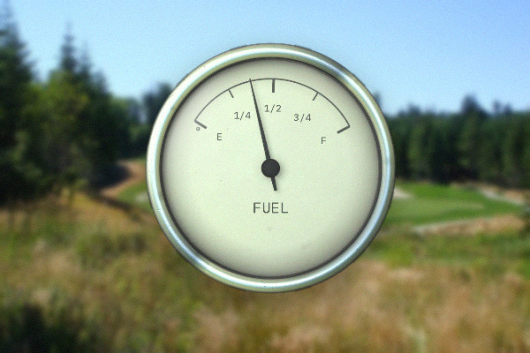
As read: {"value": 0.375}
